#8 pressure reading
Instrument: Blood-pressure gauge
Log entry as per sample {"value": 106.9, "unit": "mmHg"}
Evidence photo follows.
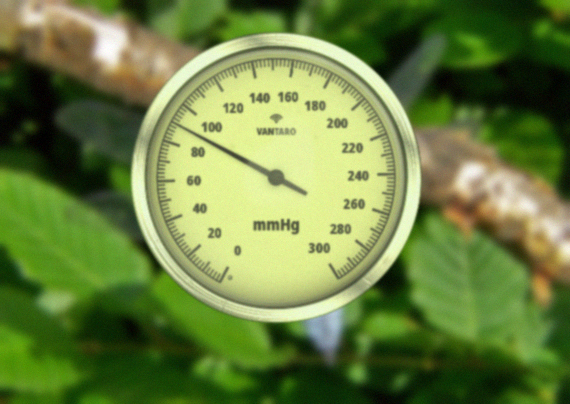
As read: {"value": 90, "unit": "mmHg"}
